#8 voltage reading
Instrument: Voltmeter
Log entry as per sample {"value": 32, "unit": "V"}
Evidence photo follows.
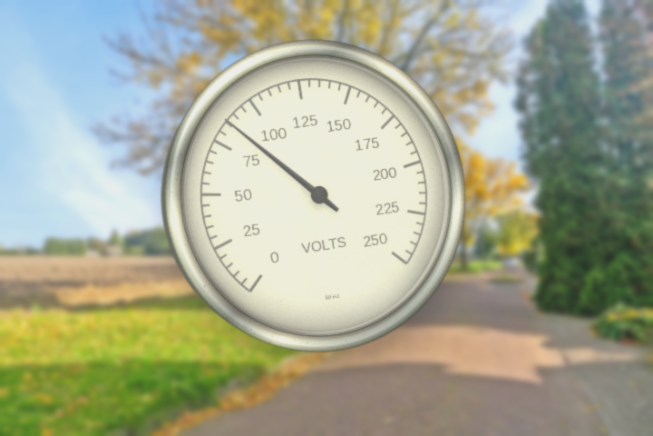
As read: {"value": 85, "unit": "V"}
